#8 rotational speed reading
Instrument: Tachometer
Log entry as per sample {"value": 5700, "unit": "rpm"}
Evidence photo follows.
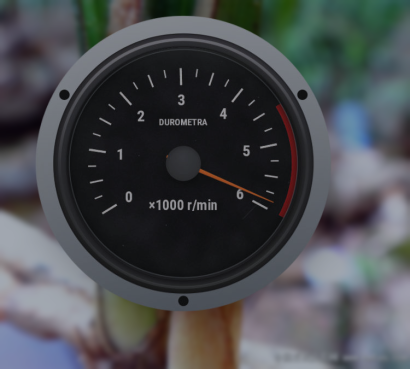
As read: {"value": 5875, "unit": "rpm"}
